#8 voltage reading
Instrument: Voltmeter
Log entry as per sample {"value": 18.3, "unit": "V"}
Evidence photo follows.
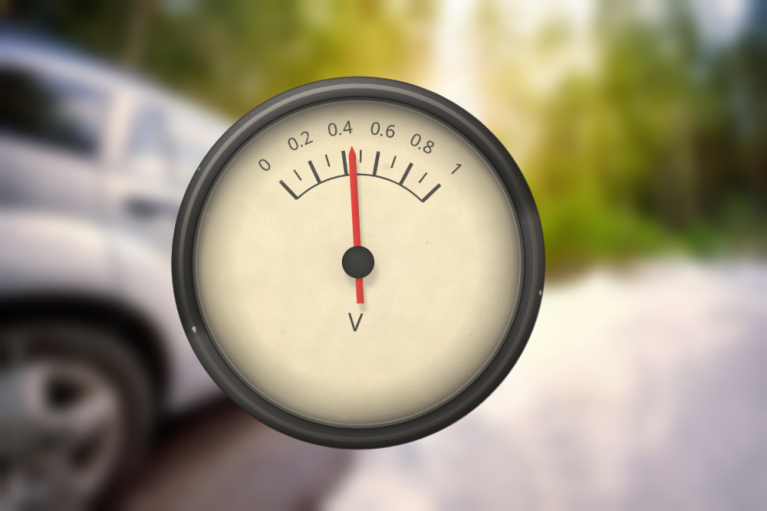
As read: {"value": 0.45, "unit": "V"}
